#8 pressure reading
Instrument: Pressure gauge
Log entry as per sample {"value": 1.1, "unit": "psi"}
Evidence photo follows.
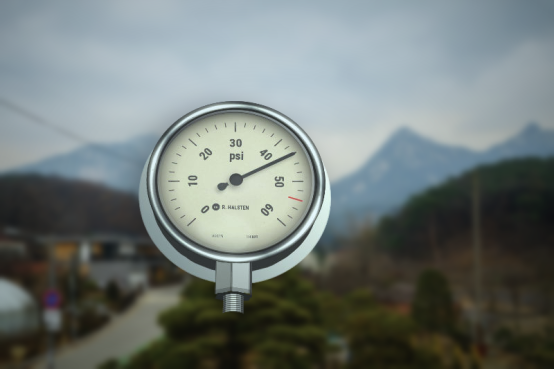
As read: {"value": 44, "unit": "psi"}
